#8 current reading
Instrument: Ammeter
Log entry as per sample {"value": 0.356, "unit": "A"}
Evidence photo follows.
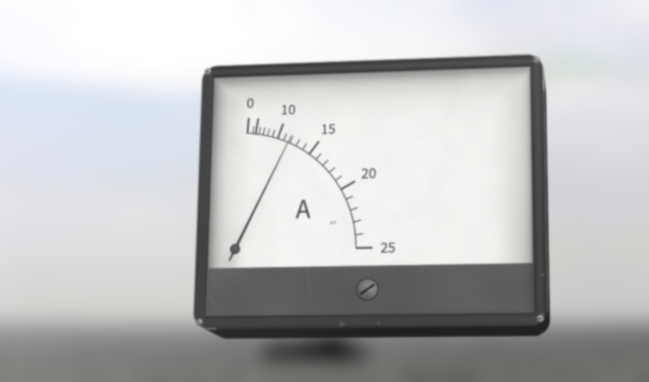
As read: {"value": 12, "unit": "A"}
